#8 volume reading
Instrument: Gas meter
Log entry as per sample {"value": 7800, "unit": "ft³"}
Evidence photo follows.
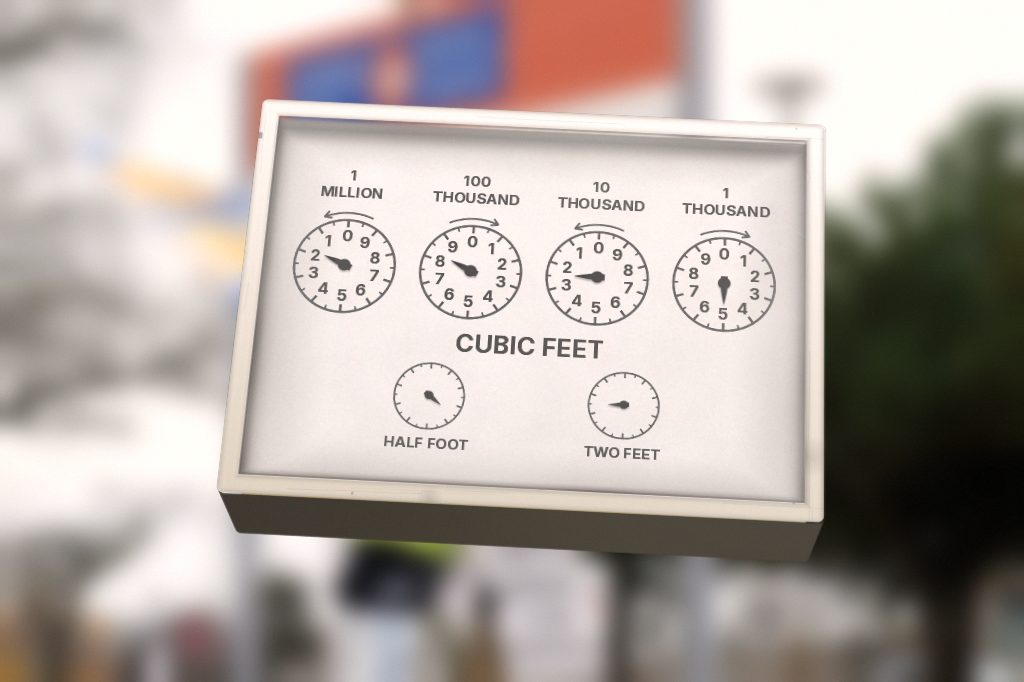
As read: {"value": 182500, "unit": "ft³"}
